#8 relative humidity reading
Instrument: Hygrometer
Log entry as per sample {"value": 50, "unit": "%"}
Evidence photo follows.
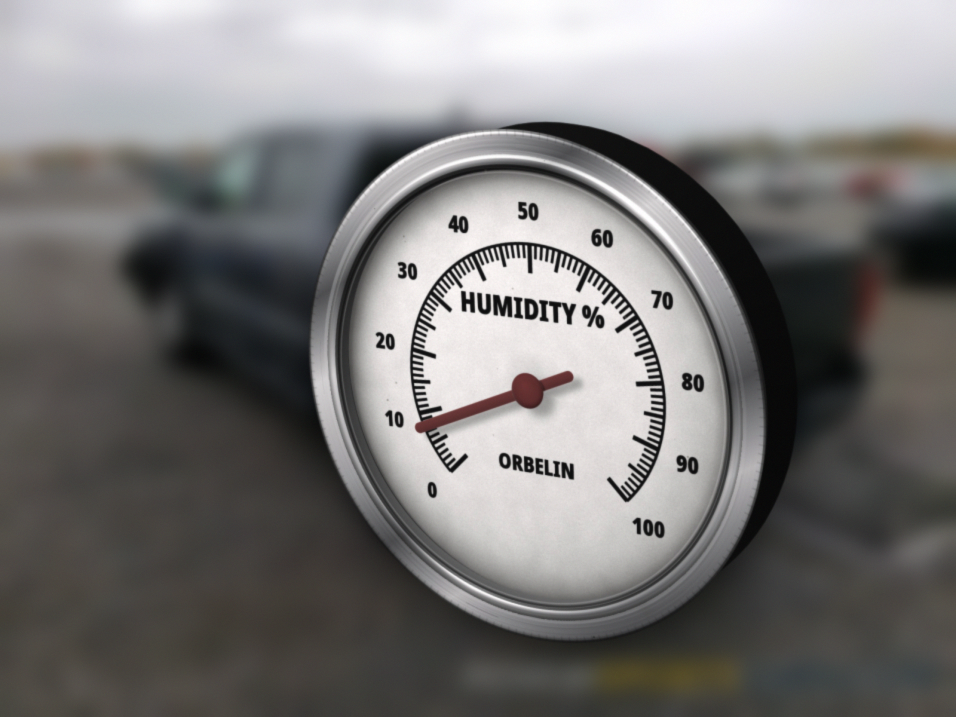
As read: {"value": 8, "unit": "%"}
